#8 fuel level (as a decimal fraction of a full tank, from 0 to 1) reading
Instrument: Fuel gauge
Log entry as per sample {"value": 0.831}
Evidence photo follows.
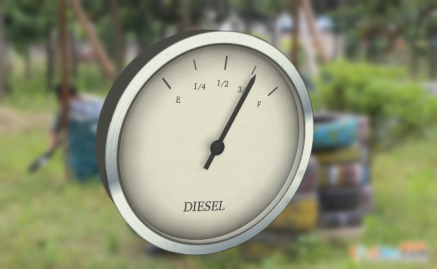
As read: {"value": 0.75}
